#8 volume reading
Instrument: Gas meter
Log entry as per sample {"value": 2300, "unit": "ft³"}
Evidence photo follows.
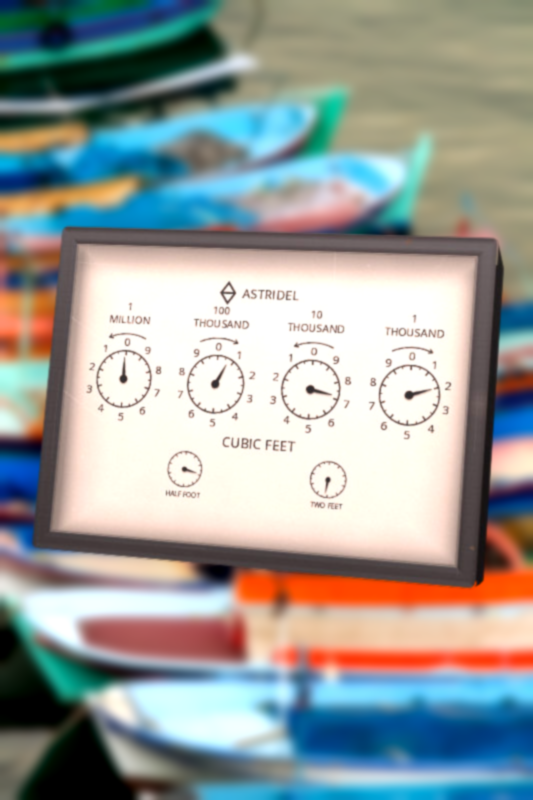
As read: {"value": 7200, "unit": "ft³"}
